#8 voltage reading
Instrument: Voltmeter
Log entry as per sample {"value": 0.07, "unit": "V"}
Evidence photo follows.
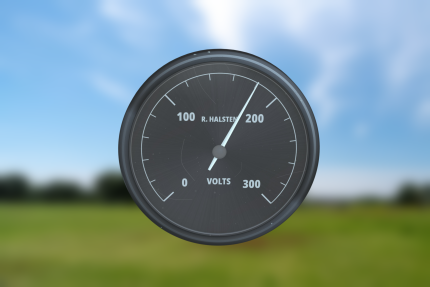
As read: {"value": 180, "unit": "V"}
